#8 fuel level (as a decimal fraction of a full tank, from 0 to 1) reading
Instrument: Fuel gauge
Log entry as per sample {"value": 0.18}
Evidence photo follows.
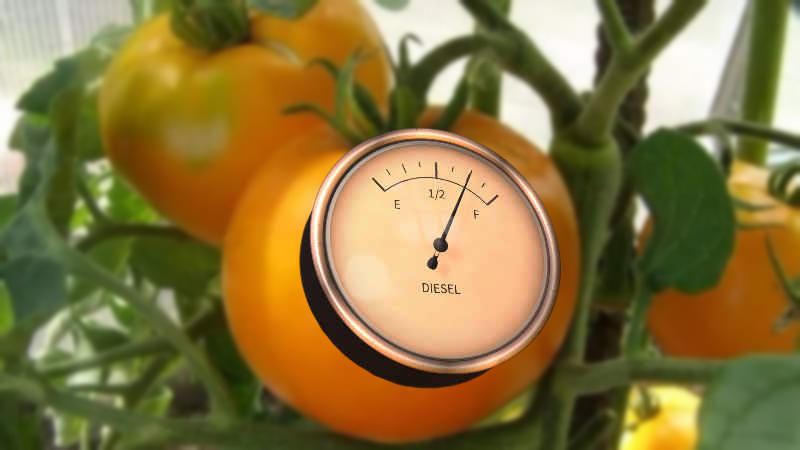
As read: {"value": 0.75}
